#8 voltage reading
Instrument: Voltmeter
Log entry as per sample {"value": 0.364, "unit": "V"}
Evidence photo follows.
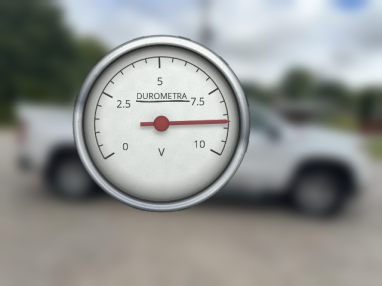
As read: {"value": 8.75, "unit": "V"}
